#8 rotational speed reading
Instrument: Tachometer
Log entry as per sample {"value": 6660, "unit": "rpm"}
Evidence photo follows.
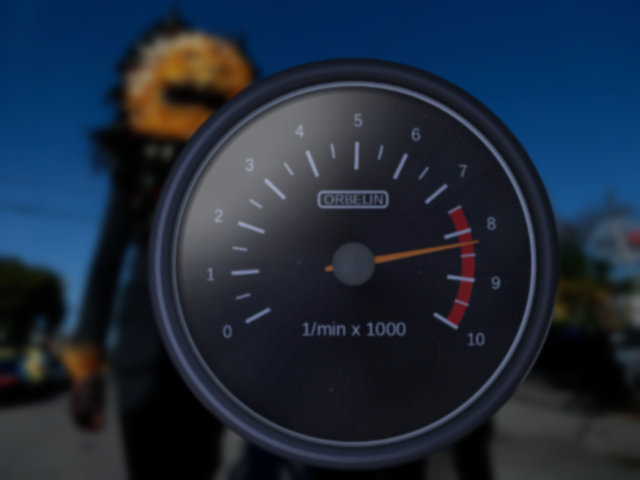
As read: {"value": 8250, "unit": "rpm"}
